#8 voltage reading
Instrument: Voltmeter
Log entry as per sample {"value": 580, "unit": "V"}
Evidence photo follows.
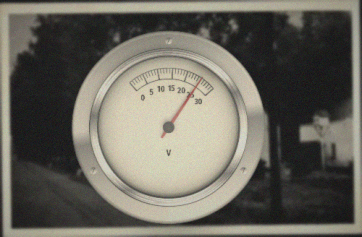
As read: {"value": 25, "unit": "V"}
